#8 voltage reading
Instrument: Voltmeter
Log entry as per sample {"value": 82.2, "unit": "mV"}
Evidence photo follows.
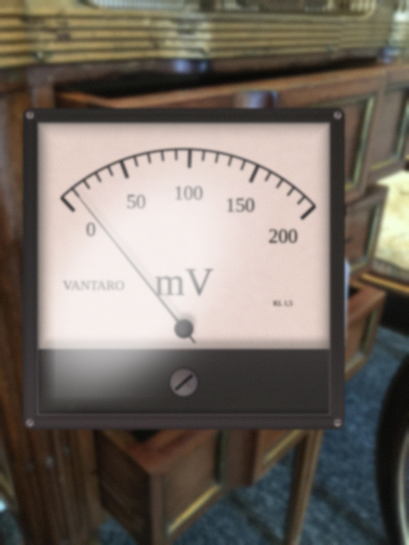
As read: {"value": 10, "unit": "mV"}
